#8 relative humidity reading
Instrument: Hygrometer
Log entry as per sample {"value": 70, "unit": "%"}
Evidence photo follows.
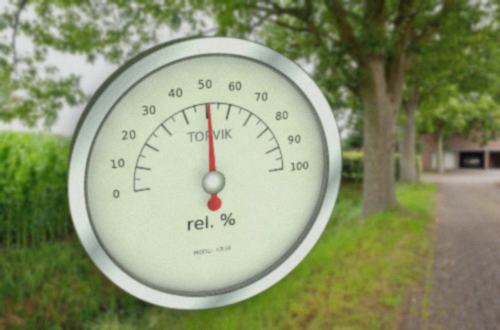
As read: {"value": 50, "unit": "%"}
